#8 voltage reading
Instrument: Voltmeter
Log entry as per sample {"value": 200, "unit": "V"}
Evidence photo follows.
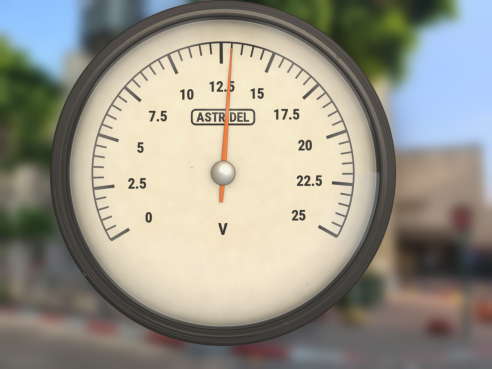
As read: {"value": 13, "unit": "V"}
